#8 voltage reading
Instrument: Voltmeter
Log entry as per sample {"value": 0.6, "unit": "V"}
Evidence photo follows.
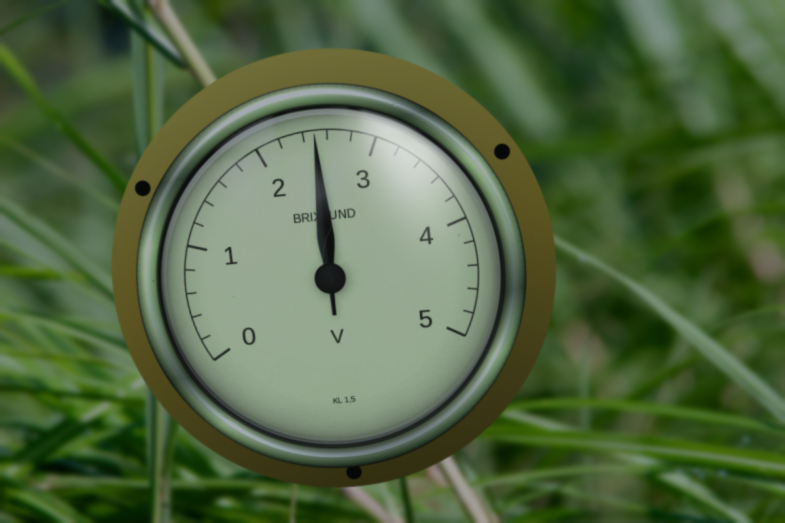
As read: {"value": 2.5, "unit": "V"}
